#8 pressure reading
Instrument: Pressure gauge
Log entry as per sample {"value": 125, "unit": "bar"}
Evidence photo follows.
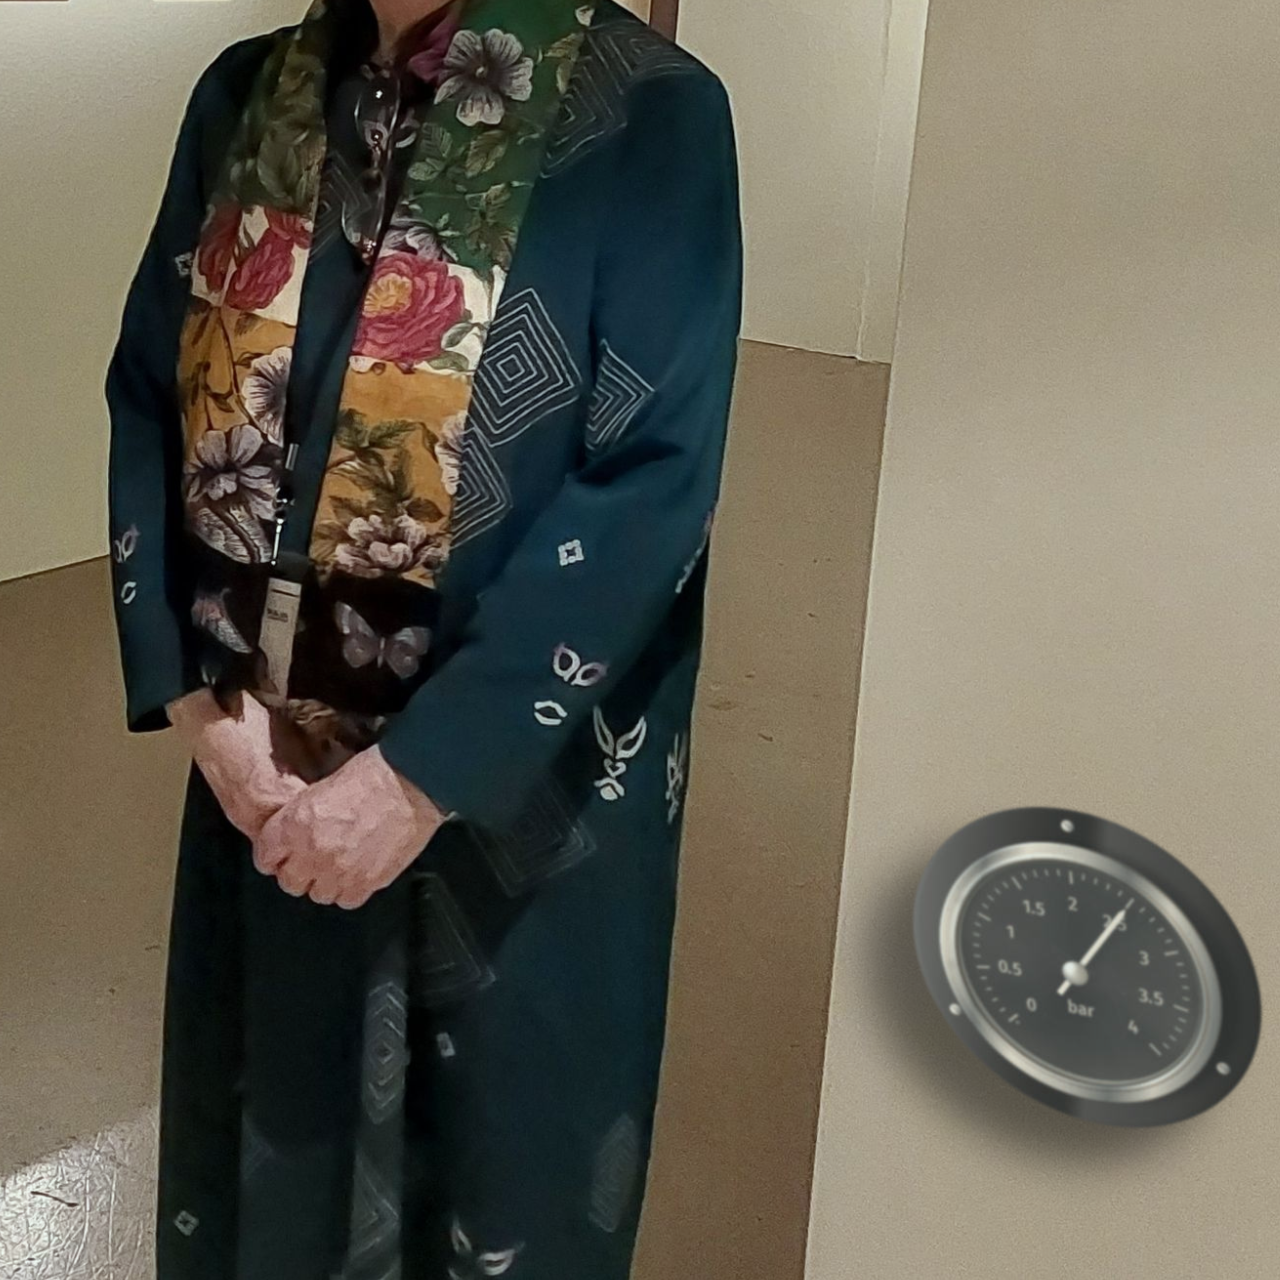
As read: {"value": 2.5, "unit": "bar"}
